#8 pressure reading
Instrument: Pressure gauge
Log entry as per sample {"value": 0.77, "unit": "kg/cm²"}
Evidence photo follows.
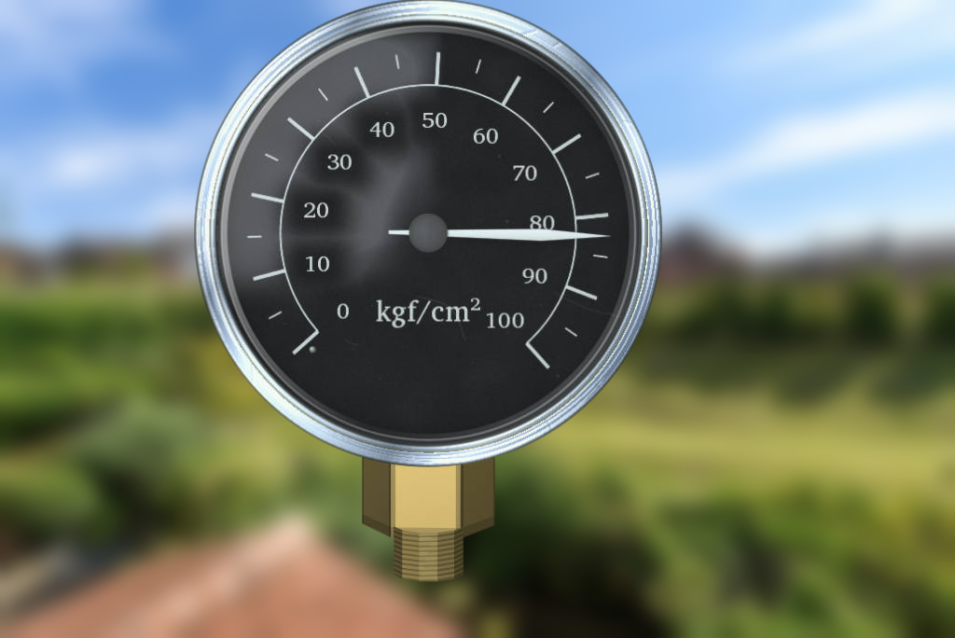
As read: {"value": 82.5, "unit": "kg/cm²"}
